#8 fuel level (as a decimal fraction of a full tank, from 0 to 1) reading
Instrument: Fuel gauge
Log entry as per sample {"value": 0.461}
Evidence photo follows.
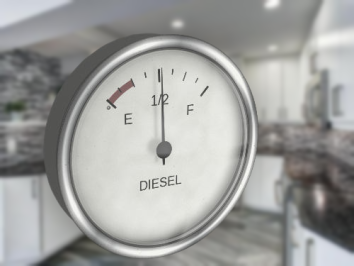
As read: {"value": 0.5}
